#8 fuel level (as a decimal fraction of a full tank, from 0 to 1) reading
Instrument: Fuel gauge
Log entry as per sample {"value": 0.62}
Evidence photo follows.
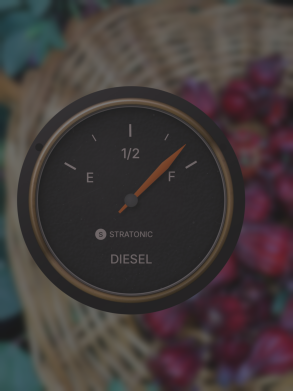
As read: {"value": 0.875}
